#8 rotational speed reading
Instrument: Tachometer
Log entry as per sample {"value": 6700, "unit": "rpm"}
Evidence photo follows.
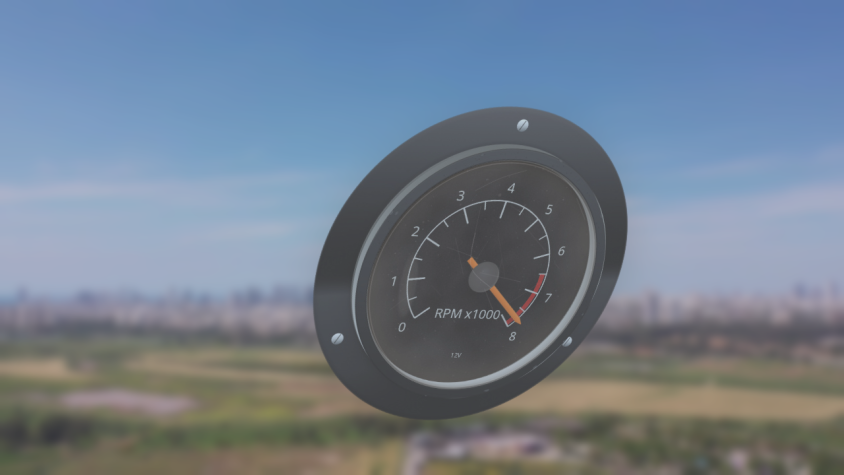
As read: {"value": 7750, "unit": "rpm"}
